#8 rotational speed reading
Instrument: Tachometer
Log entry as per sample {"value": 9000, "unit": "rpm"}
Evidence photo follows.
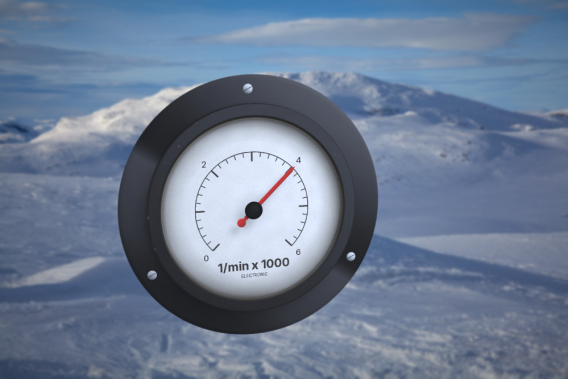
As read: {"value": 4000, "unit": "rpm"}
